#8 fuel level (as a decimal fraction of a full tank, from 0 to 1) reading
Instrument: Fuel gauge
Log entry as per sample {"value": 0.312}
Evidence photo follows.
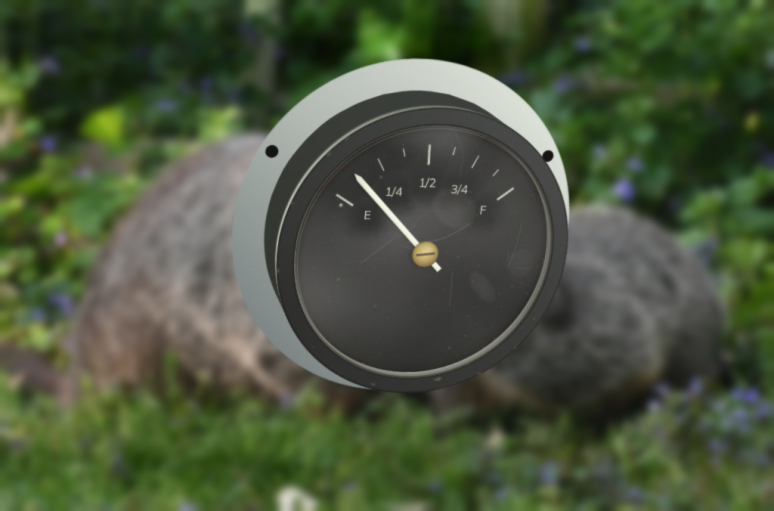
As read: {"value": 0.125}
